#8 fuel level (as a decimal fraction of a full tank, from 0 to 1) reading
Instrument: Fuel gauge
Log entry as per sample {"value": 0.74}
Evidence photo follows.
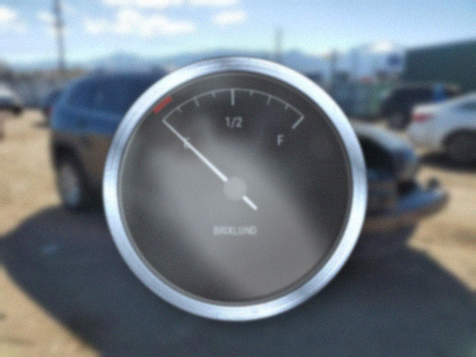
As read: {"value": 0}
